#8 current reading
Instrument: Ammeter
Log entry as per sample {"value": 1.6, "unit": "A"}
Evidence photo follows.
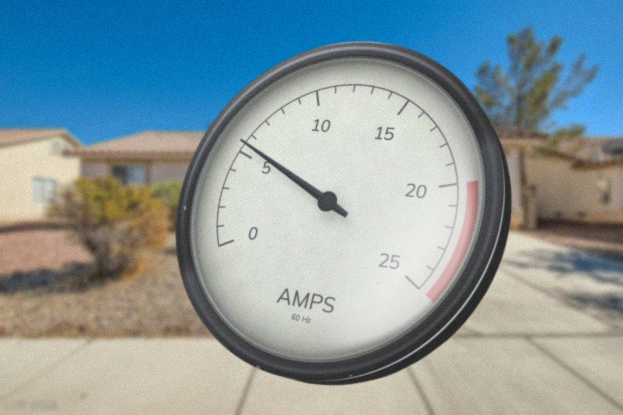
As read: {"value": 5.5, "unit": "A"}
